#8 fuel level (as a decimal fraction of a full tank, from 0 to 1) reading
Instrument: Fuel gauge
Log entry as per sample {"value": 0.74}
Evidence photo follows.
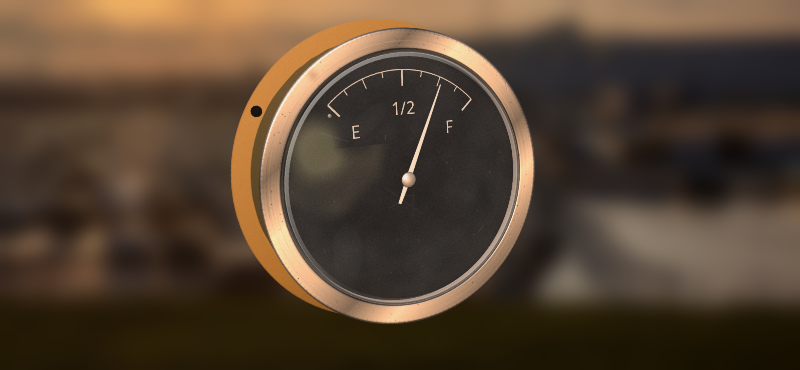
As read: {"value": 0.75}
